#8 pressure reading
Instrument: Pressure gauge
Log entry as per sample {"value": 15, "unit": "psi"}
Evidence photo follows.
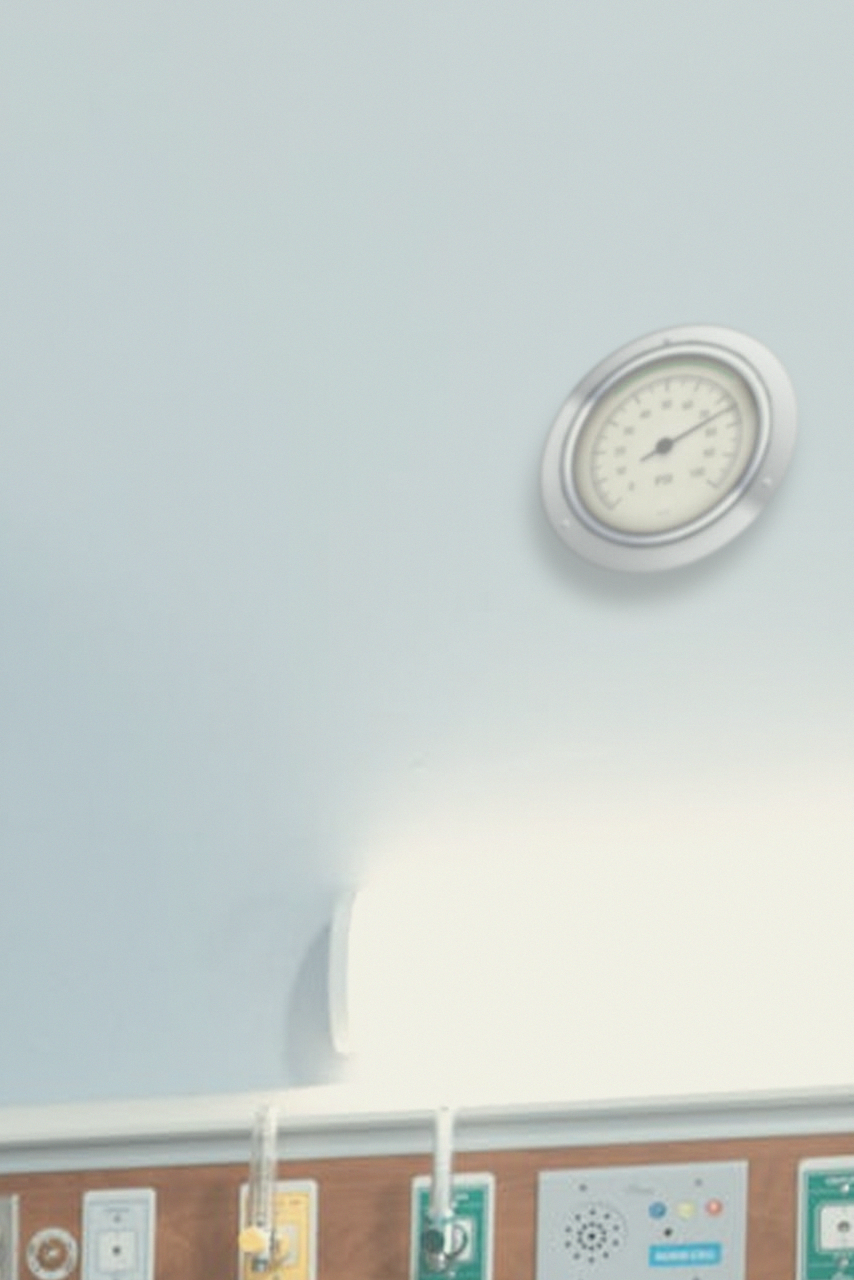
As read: {"value": 75, "unit": "psi"}
